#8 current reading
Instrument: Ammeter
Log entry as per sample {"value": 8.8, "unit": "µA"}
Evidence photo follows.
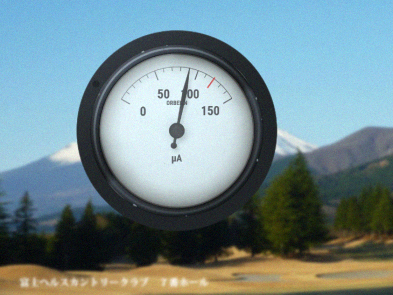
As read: {"value": 90, "unit": "µA"}
